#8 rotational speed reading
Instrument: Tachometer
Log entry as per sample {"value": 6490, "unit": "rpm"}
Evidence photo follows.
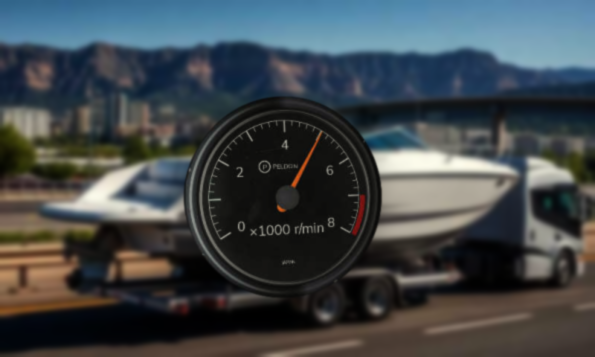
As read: {"value": 5000, "unit": "rpm"}
